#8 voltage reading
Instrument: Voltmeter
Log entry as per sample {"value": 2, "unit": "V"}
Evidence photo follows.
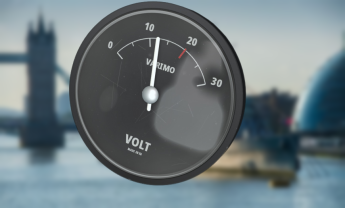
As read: {"value": 12.5, "unit": "V"}
